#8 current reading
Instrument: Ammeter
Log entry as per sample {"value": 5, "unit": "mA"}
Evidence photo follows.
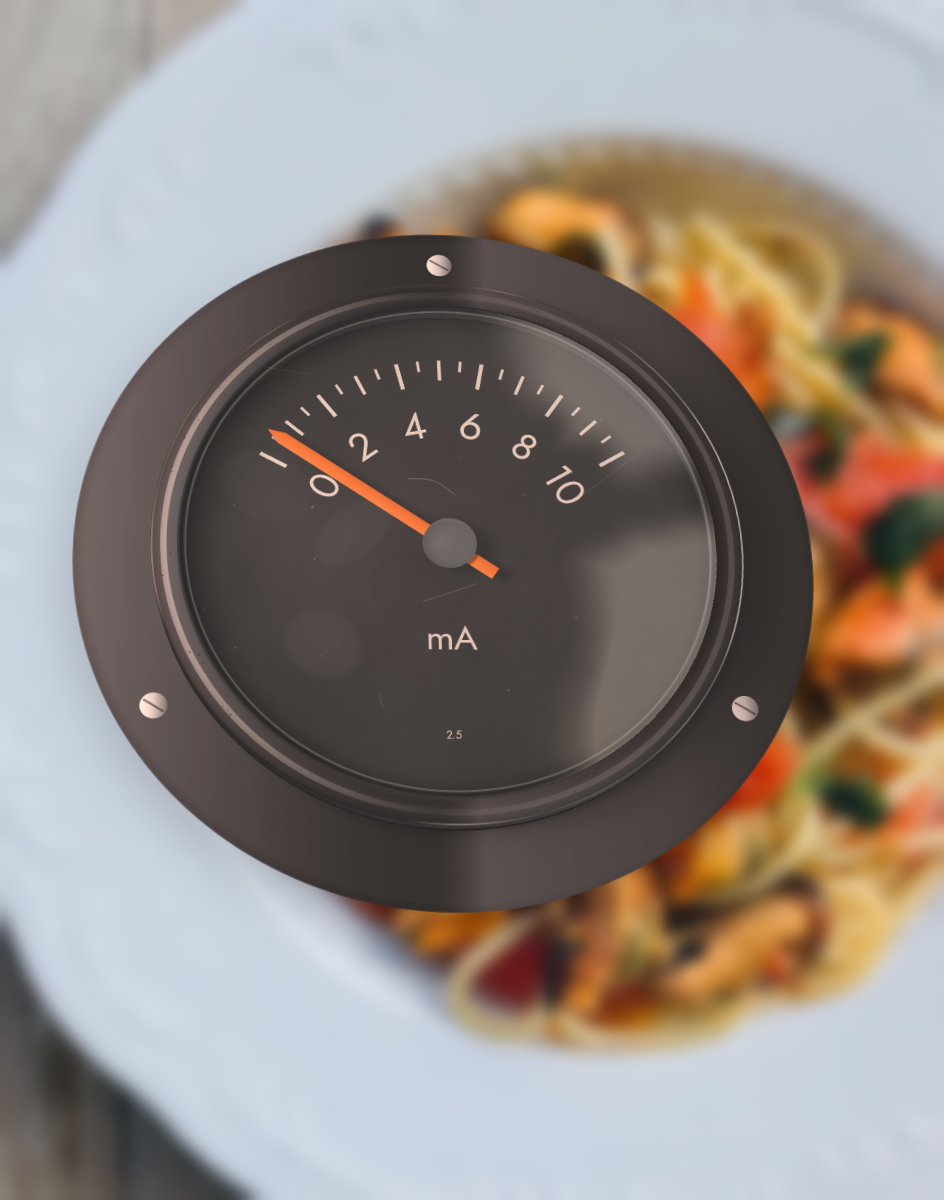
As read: {"value": 0.5, "unit": "mA"}
